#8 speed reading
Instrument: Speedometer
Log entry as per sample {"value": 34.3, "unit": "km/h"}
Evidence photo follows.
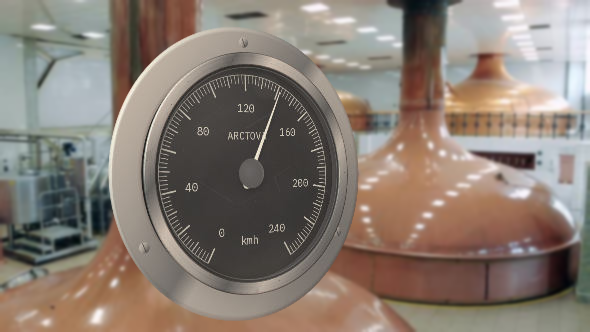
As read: {"value": 140, "unit": "km/h"}
